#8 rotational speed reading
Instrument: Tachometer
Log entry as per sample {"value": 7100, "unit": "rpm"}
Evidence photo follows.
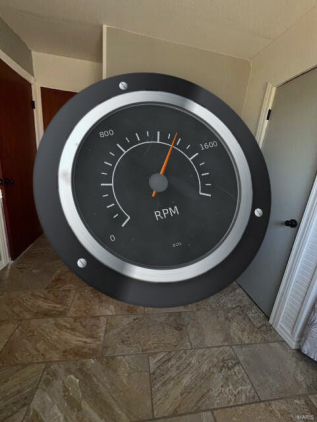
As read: {"value": 1350, "unit": "rpm"}
